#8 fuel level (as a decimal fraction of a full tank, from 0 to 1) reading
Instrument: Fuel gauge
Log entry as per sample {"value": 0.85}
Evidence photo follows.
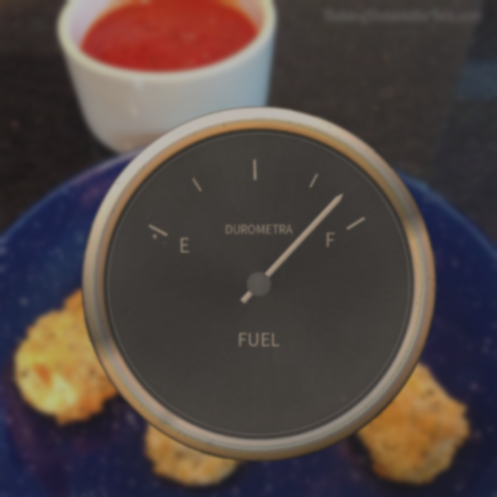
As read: {"value": 0.875}
